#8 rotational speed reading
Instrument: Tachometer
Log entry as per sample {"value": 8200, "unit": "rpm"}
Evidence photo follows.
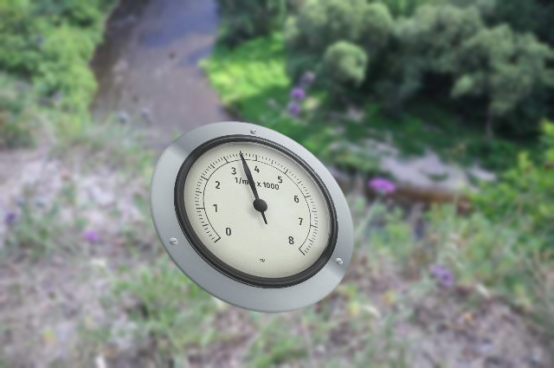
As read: {"value": 3500, "unit": "rpm"}
